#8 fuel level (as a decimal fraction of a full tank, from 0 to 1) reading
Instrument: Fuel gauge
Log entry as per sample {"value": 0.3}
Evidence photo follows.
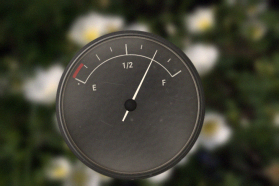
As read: {"value": 0.75}
